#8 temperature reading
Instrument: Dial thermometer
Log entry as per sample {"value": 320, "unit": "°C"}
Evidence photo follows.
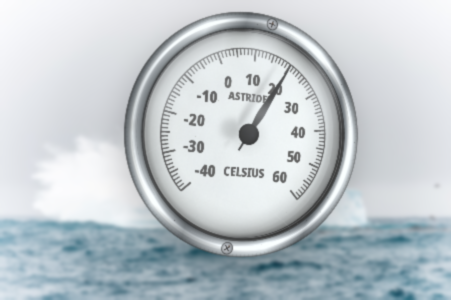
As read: {"value": 20, "unit": "°C"}
